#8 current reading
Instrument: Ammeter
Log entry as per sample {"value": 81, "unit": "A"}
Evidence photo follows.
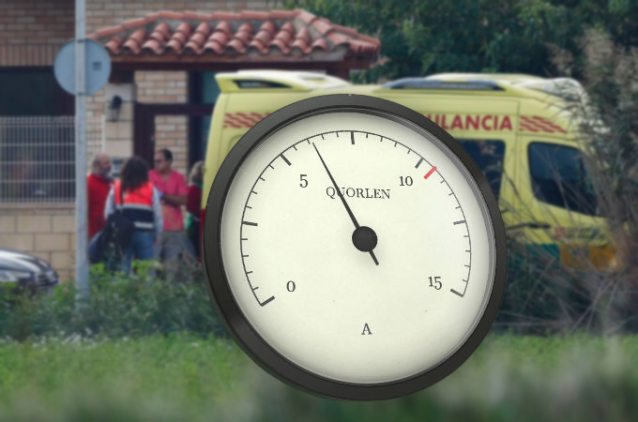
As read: {"value": 6, "unit": "A"}
